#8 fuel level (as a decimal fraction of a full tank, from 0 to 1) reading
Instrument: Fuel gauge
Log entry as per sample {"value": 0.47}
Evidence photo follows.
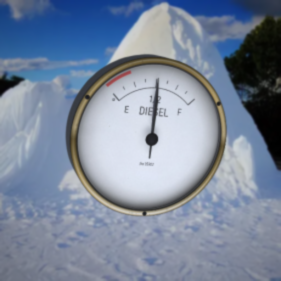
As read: {"value": 0.5}
